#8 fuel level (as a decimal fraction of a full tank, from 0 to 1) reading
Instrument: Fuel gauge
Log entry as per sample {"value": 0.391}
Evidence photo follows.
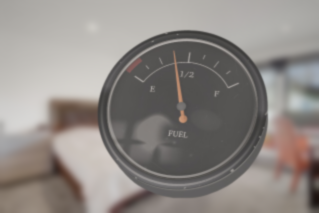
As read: {"value": 0.375}
